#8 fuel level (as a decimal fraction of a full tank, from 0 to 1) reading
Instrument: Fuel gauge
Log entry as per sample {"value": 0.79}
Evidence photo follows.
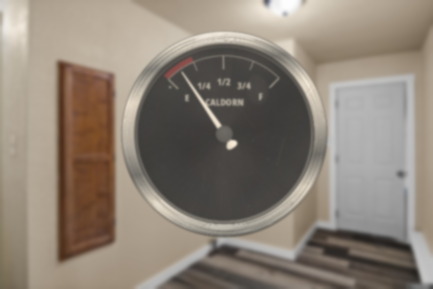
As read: {"value": 0.125}
